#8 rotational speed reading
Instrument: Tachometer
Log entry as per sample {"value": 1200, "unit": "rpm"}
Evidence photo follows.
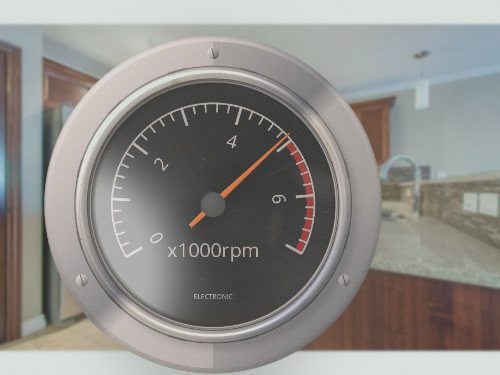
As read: {"value": 4900, "unit": "rpm"}
